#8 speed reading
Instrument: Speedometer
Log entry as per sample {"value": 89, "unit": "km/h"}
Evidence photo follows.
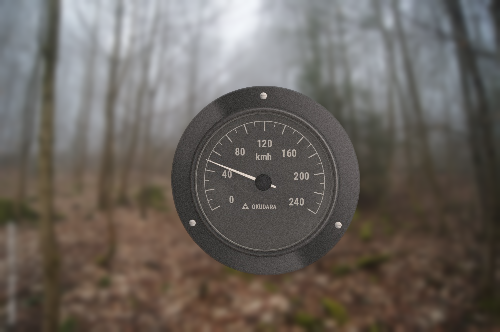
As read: {"value": 50, "unit": "km/h"}
